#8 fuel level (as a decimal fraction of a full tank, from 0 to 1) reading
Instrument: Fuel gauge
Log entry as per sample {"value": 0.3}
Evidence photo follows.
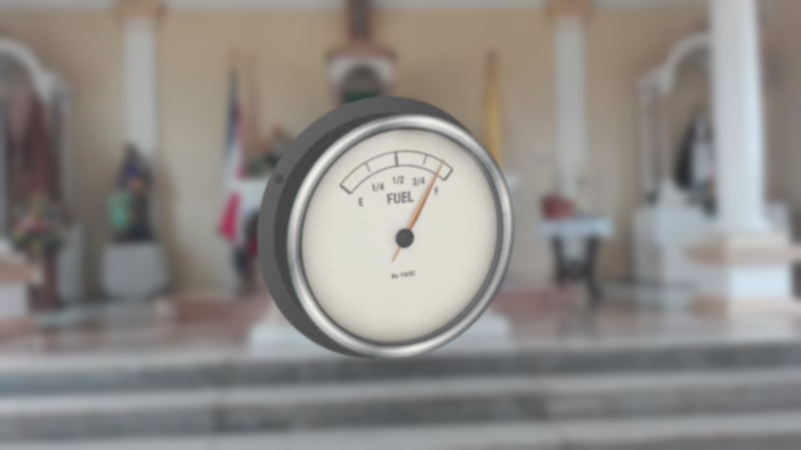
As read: {"value": 0.875}
